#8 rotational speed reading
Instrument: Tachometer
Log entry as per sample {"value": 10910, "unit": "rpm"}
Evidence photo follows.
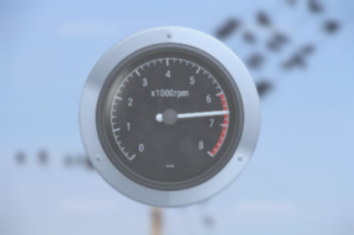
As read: {"value": 6600, "unit": "rpm"}
